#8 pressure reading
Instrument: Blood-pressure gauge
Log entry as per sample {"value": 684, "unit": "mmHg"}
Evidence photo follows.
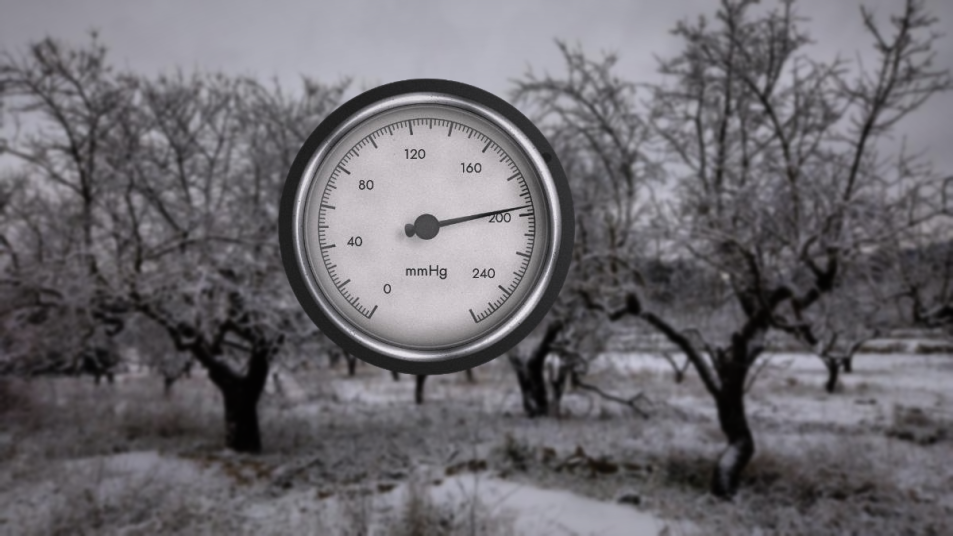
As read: {"value": 196, "unit": "mmHg"}
